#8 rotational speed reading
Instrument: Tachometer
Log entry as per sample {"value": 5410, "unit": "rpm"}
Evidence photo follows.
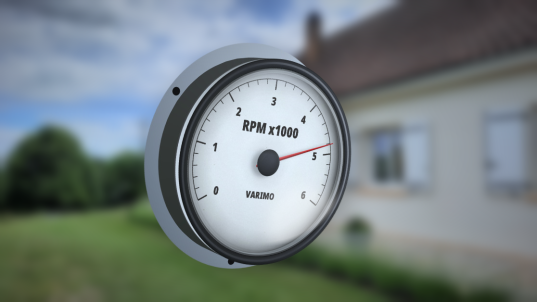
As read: {"value": 4800, "unit": "rpm"}
